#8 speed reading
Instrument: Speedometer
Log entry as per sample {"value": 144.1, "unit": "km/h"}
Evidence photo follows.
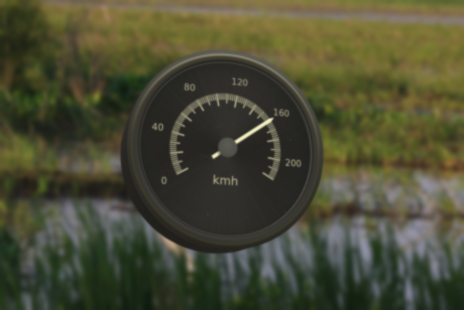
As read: {"value": 160, "unit": "km/h"}
